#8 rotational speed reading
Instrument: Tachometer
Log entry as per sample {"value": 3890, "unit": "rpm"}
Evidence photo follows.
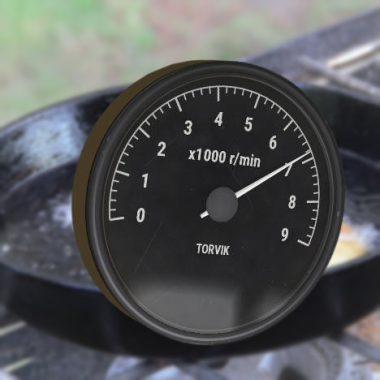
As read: {"value": 6800, "unit": "rpm"}
